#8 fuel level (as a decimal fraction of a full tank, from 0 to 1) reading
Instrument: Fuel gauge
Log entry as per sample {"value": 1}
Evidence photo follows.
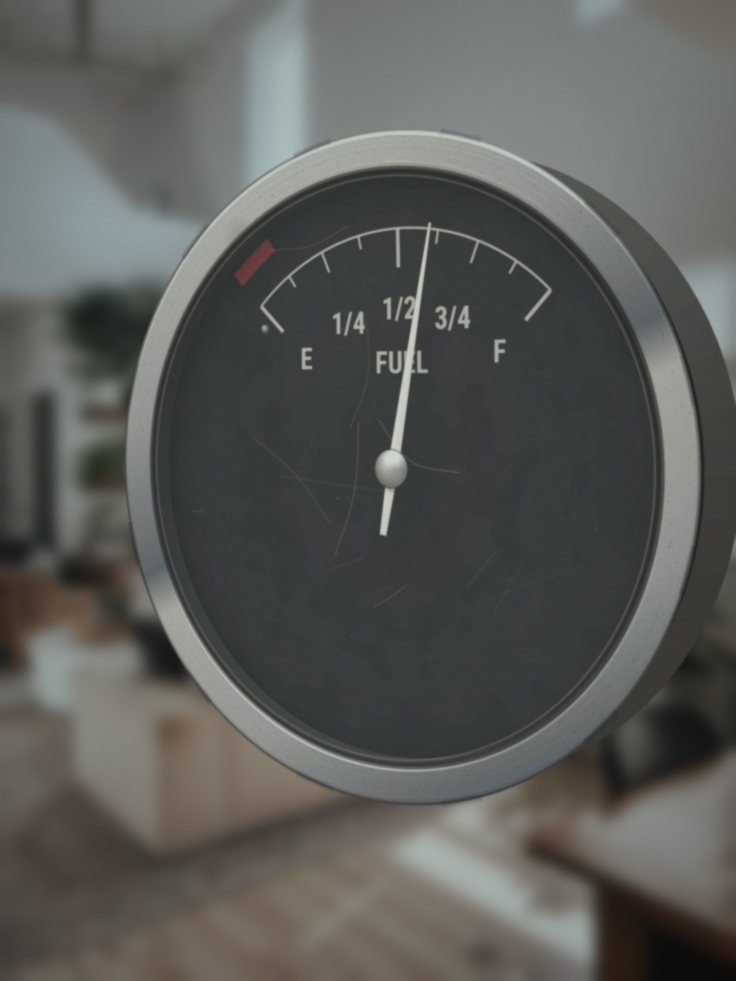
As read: {"value": 0.625}
